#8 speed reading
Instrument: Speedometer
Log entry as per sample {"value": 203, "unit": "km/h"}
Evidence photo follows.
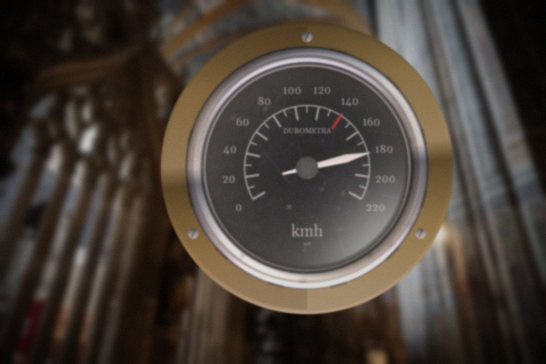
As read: {"value": 180, "unit": "km/h"}
